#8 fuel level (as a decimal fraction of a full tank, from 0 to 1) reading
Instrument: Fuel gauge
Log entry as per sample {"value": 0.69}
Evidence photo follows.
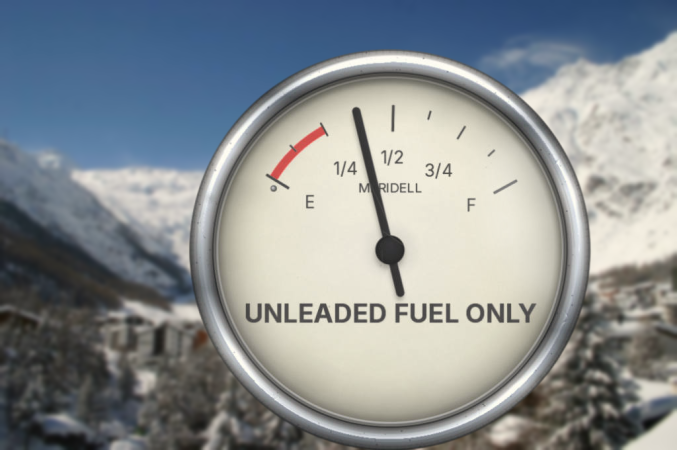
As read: {"value": 0.375}
